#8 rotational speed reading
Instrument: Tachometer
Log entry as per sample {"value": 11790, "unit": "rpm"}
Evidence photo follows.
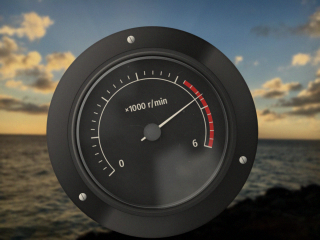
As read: {"value": 4700, "unit": "rpm"}
